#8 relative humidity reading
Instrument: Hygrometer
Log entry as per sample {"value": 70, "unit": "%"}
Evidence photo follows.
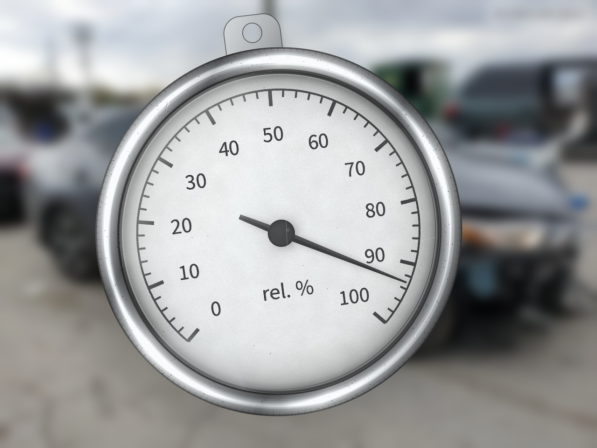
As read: {"value": 93, "unit": "%"}
